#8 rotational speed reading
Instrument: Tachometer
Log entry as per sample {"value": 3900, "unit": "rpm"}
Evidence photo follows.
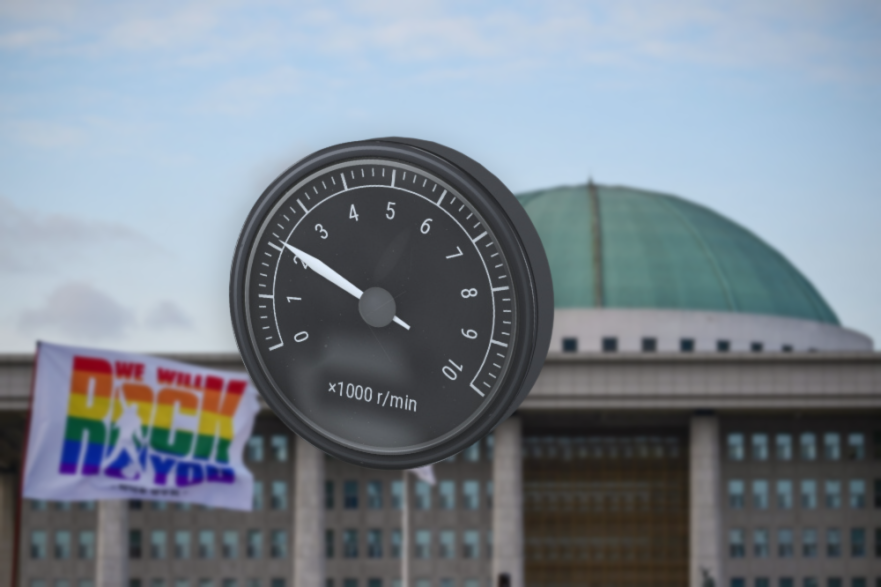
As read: {"value": 2200, "unit": "rpm"}
